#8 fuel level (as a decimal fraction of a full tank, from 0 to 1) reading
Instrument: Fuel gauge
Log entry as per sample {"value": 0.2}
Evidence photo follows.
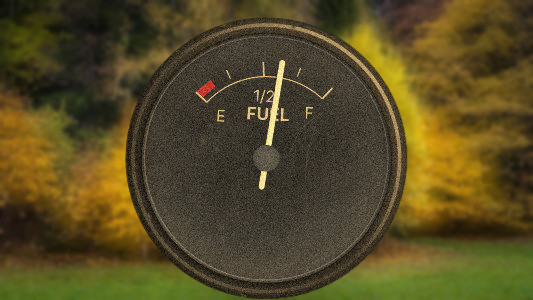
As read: {"value": 0.625}
